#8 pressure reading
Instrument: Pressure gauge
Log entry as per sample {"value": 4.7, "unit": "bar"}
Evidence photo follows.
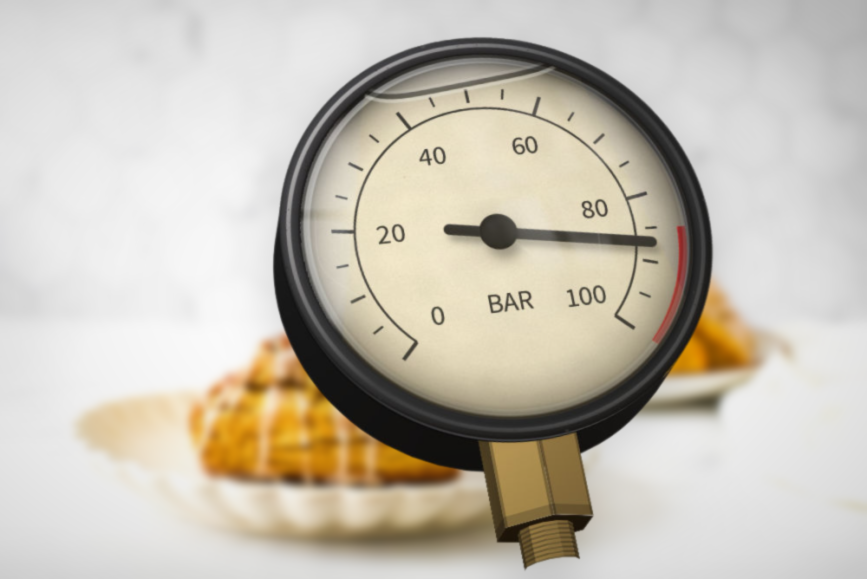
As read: {"value": 87.5, "unit": "bar"}
